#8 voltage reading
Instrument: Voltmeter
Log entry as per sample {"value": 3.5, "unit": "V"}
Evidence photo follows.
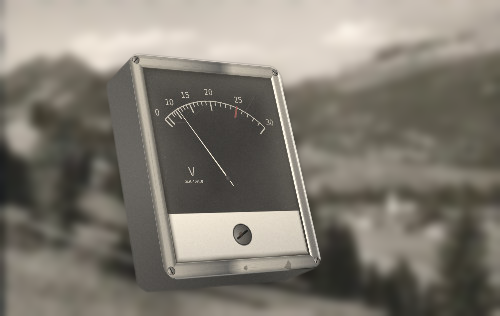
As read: {"value": 10, "unit": "V"}
